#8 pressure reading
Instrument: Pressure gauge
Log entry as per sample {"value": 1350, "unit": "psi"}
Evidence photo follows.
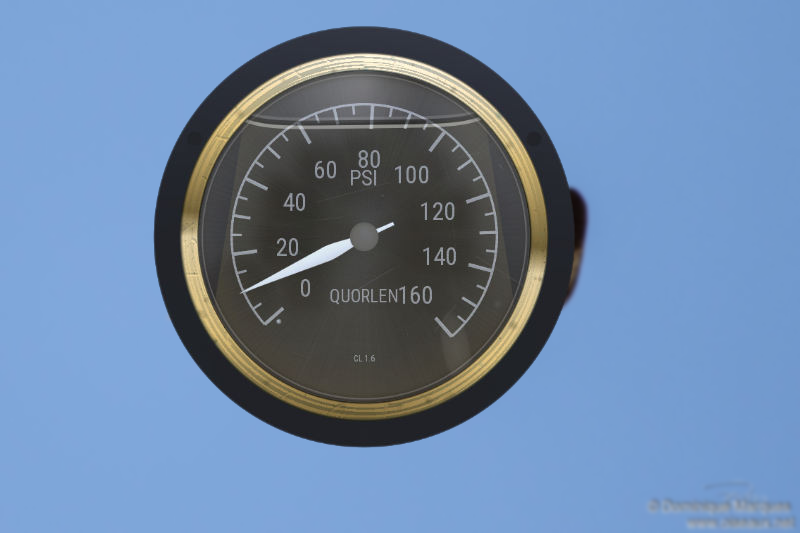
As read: {"value": 10, "unit": "psi"}
